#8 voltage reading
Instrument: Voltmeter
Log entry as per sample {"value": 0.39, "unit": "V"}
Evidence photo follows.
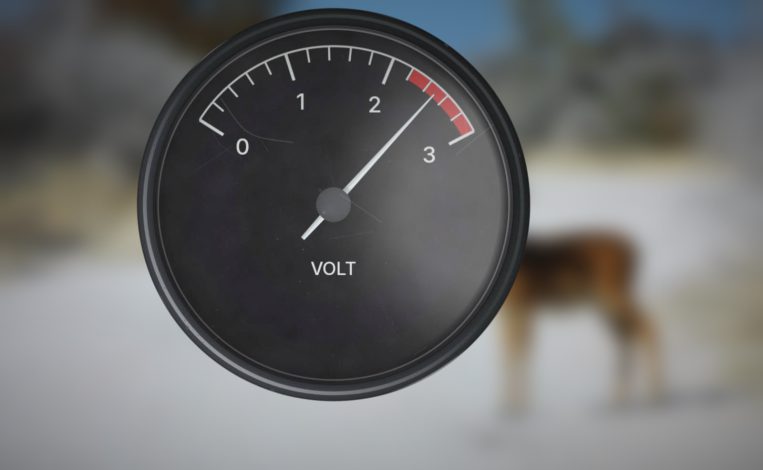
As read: {"value": 2.5, "unit": "V"}
